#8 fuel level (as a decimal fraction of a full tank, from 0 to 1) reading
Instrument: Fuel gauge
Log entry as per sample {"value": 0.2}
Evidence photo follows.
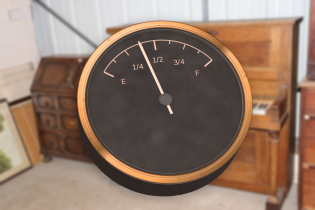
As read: {"value": 0.375}
